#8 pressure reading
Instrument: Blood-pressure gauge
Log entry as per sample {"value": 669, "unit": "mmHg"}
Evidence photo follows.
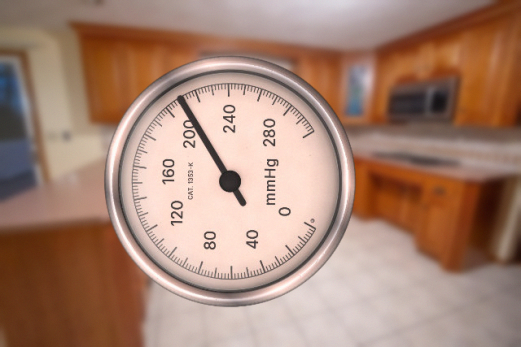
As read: {"value": 210, "unit": "mmHg"}
